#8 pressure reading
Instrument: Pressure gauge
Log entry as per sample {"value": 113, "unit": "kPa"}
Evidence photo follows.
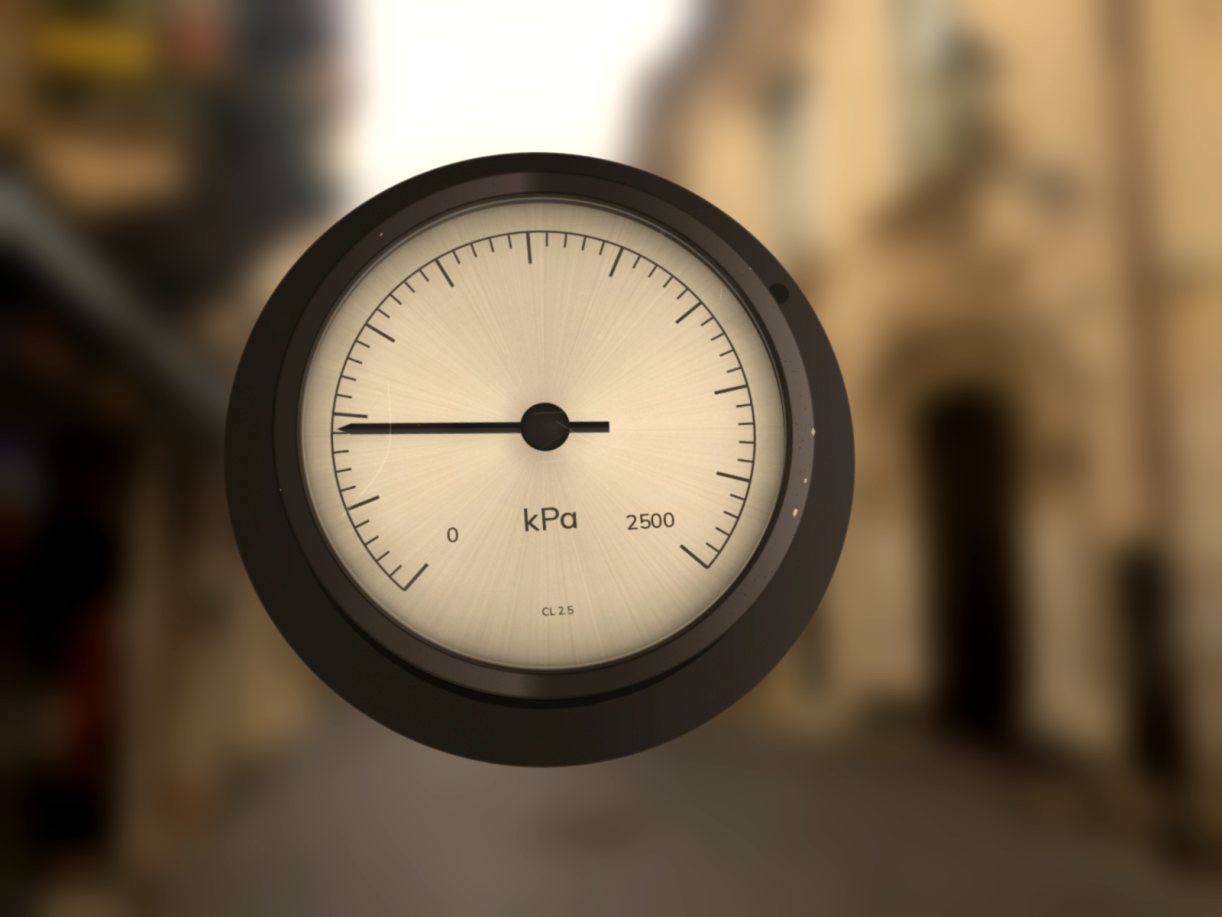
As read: {"value": 450, "unit": "kPa"}
